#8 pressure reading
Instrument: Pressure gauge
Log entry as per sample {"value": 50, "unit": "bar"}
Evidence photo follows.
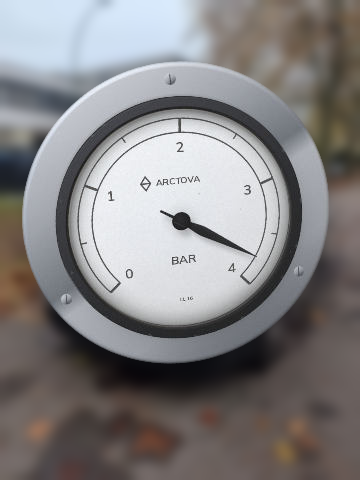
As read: {"value": 3.75, "unit": "bar"}
